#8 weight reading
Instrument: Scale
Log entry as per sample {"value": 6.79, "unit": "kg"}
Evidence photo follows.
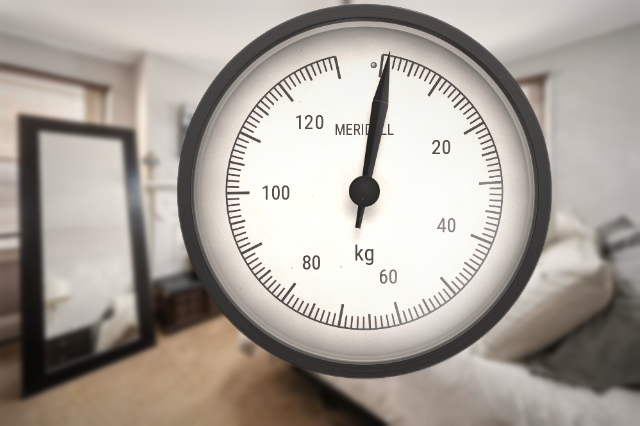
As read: {"value": 1, "unit": "kg"}
